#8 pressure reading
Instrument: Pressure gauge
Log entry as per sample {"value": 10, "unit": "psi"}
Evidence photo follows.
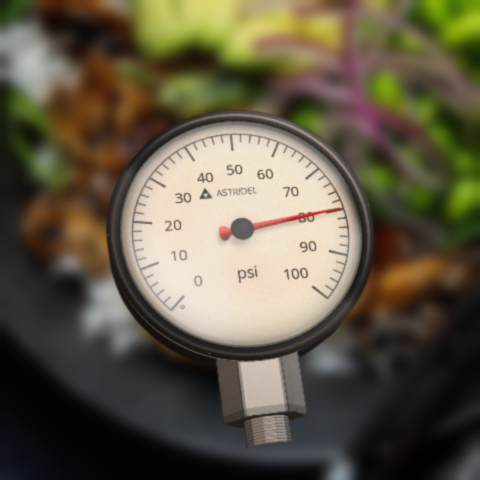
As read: {"value": 80, "unit": "psi"}
